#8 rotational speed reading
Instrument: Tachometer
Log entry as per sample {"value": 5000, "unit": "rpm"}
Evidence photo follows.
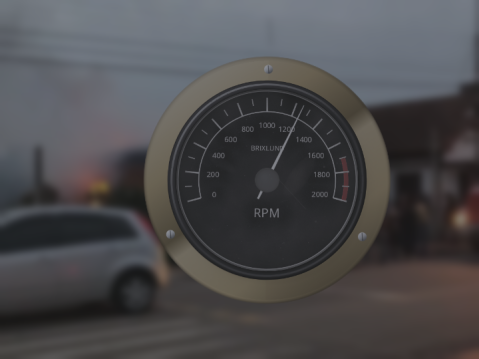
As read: {"value": 1250, "unit": "rpm"}
